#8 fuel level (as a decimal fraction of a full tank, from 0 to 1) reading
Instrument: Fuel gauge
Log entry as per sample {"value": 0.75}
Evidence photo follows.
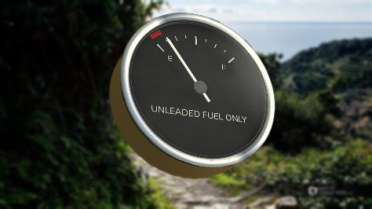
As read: {"value": 0.125}
